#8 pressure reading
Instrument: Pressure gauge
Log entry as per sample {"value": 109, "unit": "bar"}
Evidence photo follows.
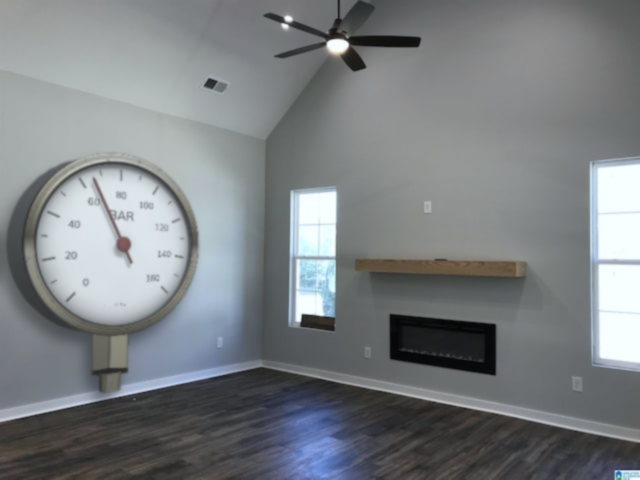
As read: {"value": 65, "unit": "bar"}
